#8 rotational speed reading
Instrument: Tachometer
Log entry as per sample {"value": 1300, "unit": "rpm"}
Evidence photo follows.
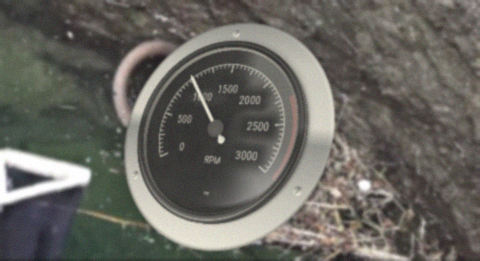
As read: {"value": 1000, "unit": "rpm"}
